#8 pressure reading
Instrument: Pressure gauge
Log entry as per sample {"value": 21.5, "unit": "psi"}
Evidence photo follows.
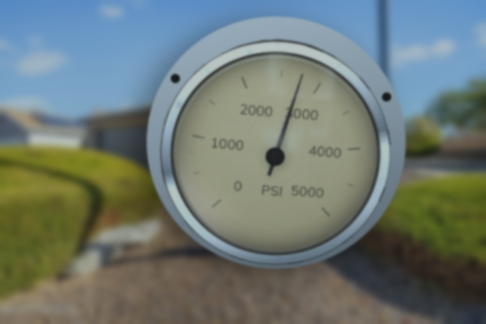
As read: {"value": 2750, "unit": "psi"}
